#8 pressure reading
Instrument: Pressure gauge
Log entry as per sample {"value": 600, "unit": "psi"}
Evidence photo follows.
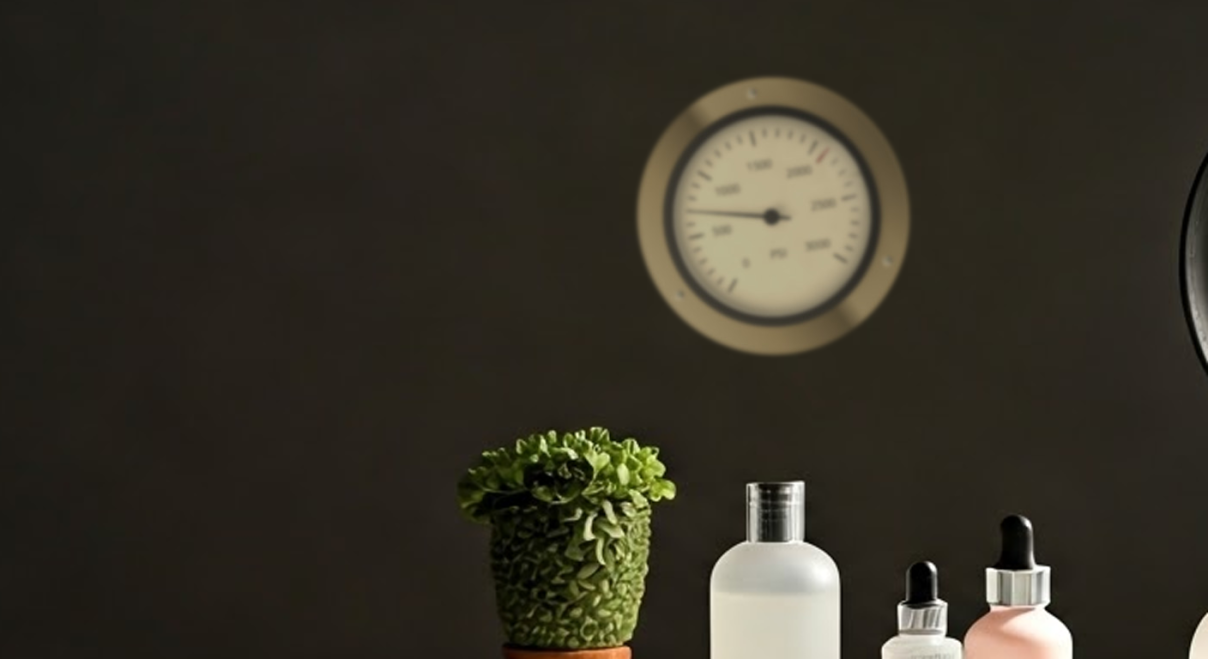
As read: {"value": 700, "unit": "psi"}
